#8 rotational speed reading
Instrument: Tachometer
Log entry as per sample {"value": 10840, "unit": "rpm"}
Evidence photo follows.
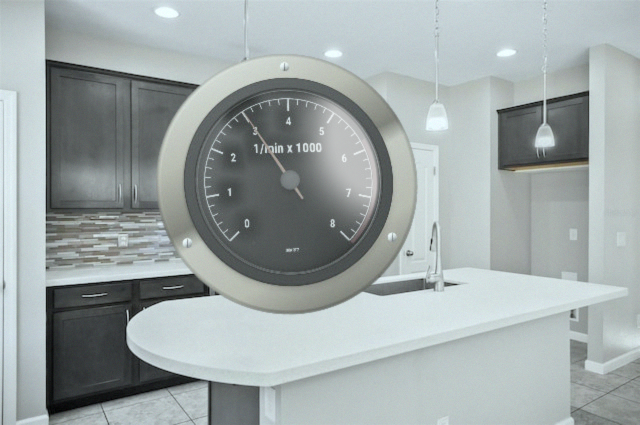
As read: {"value": 3000, "unit": "rpm"}
